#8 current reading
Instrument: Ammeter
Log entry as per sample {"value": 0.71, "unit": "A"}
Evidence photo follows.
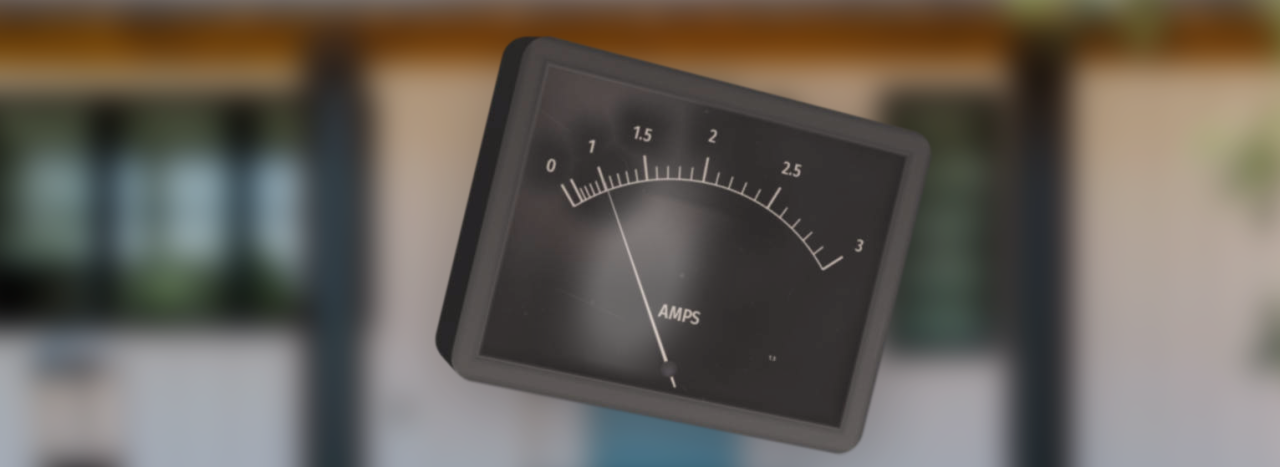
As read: {"value": 1, "unit": "A"}
